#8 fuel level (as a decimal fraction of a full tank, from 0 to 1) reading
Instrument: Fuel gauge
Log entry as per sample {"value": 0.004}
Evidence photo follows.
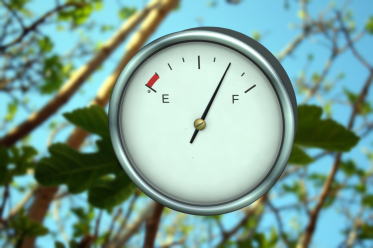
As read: {"value": 0.75}
